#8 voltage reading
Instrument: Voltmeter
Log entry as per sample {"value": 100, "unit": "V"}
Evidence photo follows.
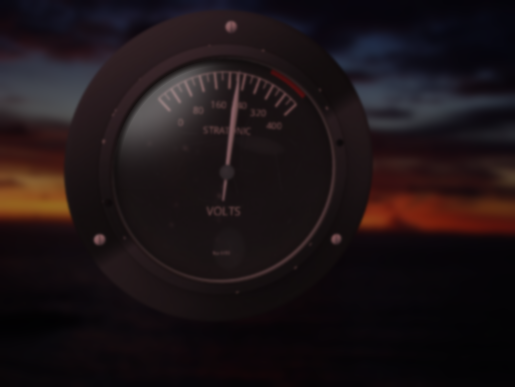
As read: {"value": 220, "unit": "V"}
